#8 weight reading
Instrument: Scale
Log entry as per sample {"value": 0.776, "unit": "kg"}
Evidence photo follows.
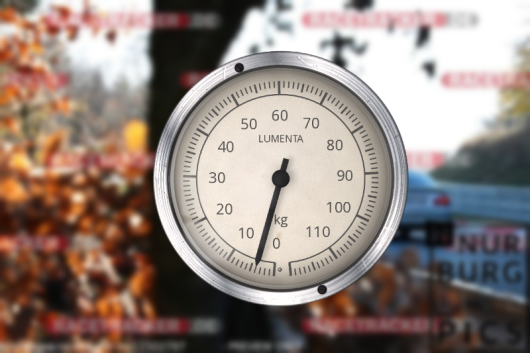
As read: {"value": 4, "unit": "kg"}
